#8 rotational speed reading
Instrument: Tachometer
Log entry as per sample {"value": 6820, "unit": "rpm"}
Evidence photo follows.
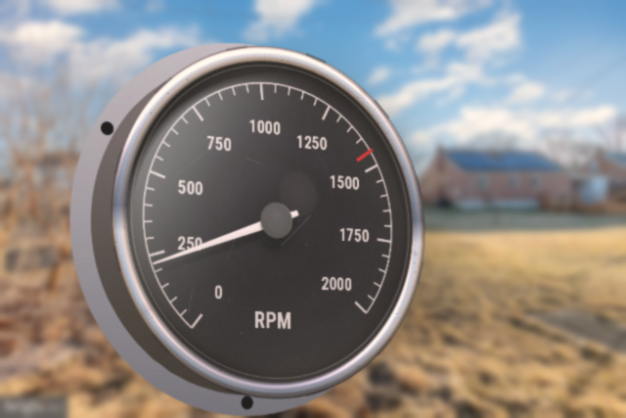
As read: {"value": 225, "unit": "rpm"}
